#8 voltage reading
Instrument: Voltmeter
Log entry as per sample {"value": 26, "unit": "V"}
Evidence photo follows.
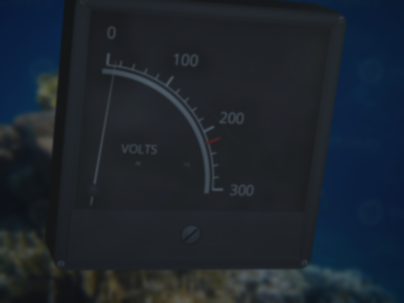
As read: {"value": 10, "unit": "V"}
